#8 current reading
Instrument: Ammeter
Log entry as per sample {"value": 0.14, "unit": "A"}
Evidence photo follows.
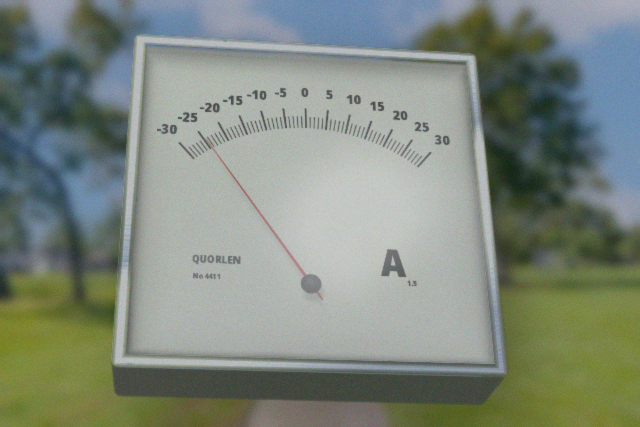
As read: {"value": -25, "unit": "A"}
